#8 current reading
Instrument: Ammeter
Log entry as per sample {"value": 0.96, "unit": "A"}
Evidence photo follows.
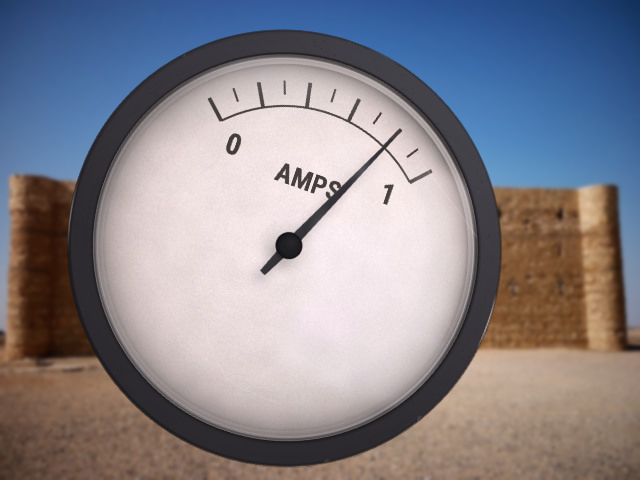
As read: {"value": 0.8, "unit": "A"}
